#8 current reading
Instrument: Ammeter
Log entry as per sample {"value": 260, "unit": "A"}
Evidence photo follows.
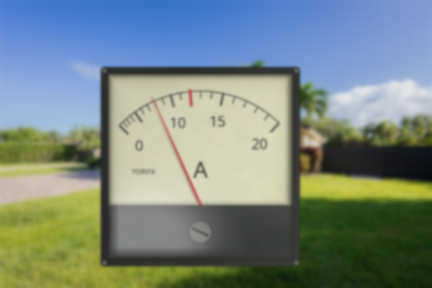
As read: {"value": 8, "unit": "A"}
